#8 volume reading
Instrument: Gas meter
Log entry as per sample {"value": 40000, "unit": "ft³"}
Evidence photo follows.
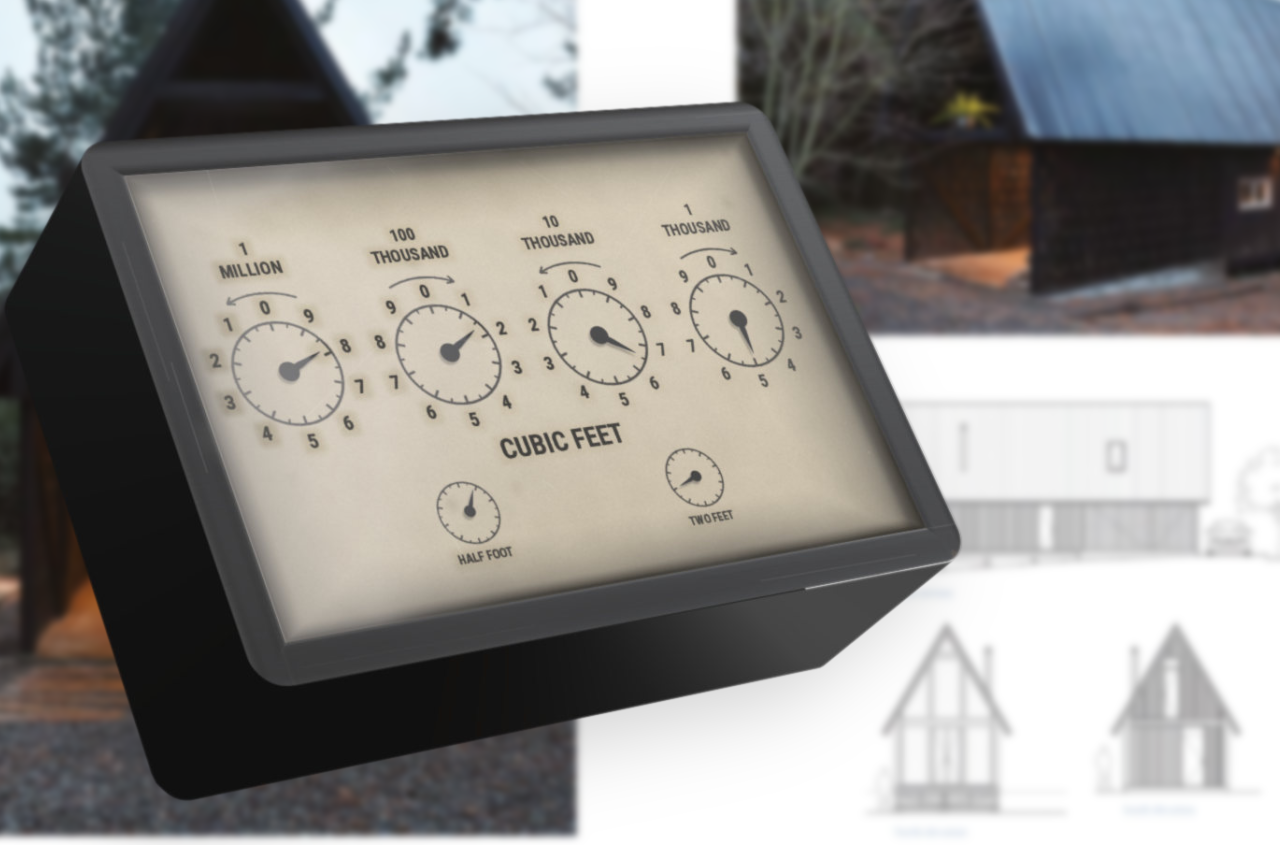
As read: {"value": 816500, "unit": "ft³"}
